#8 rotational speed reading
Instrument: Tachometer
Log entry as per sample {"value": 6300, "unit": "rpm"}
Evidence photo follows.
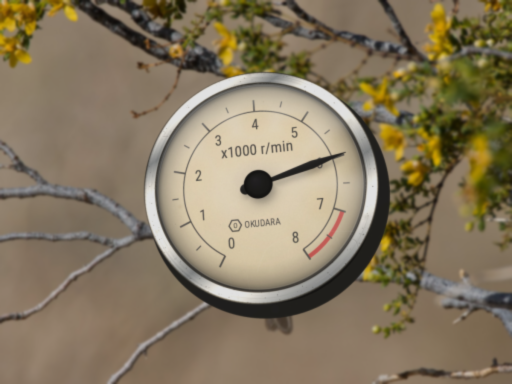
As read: {"value": 6000, "unit": "rpm"}
